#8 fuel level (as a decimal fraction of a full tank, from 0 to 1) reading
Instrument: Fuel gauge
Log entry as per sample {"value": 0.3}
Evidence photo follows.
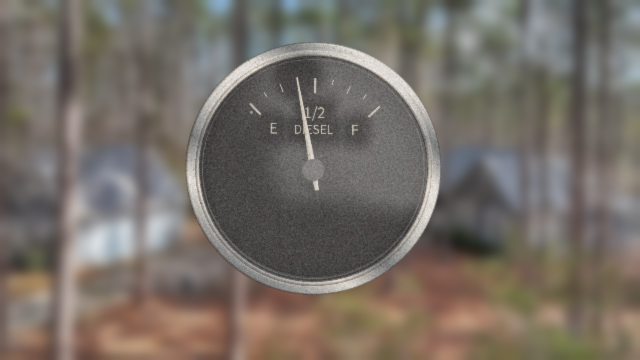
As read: {"value": 0.375}
